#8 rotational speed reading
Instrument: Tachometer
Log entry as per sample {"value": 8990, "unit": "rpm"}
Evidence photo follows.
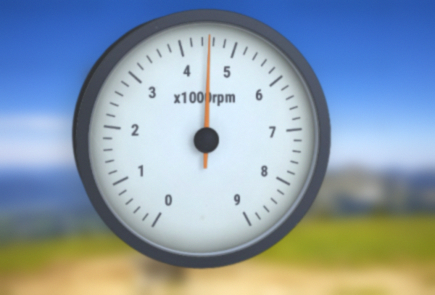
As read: {"value": 4500, "unit": "rpm"}
